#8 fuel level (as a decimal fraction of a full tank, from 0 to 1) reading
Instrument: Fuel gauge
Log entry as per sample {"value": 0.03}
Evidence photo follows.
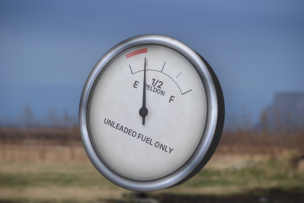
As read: {"value": 0.25}
